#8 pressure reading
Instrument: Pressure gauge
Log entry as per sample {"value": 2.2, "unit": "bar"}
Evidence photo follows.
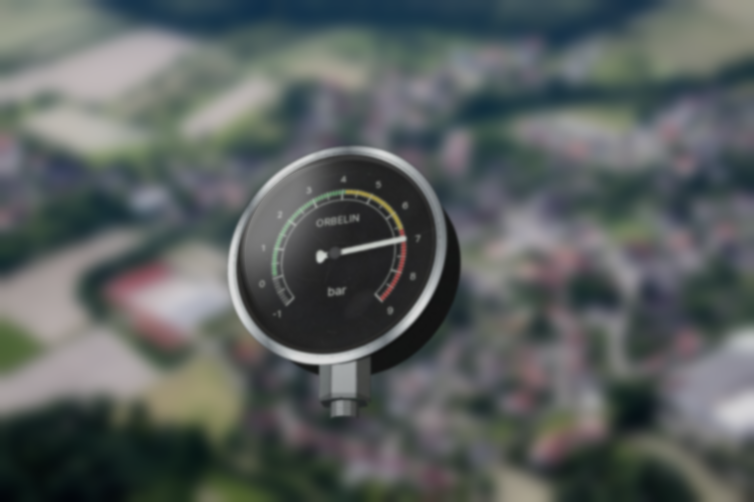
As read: {"value": 7, "unit": "bar"}
